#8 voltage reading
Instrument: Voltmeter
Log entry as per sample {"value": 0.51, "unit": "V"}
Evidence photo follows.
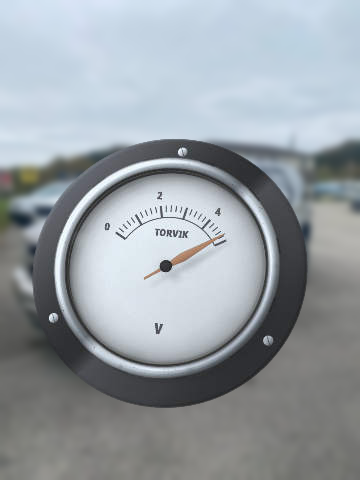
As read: {"value": 4.8, "unit": "V"}
